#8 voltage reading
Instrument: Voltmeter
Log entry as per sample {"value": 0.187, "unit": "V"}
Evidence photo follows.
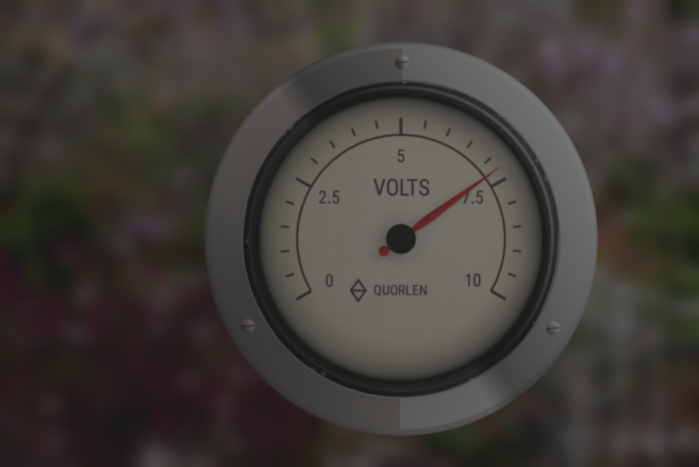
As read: {"value": 7.25, "unit": "V"}
